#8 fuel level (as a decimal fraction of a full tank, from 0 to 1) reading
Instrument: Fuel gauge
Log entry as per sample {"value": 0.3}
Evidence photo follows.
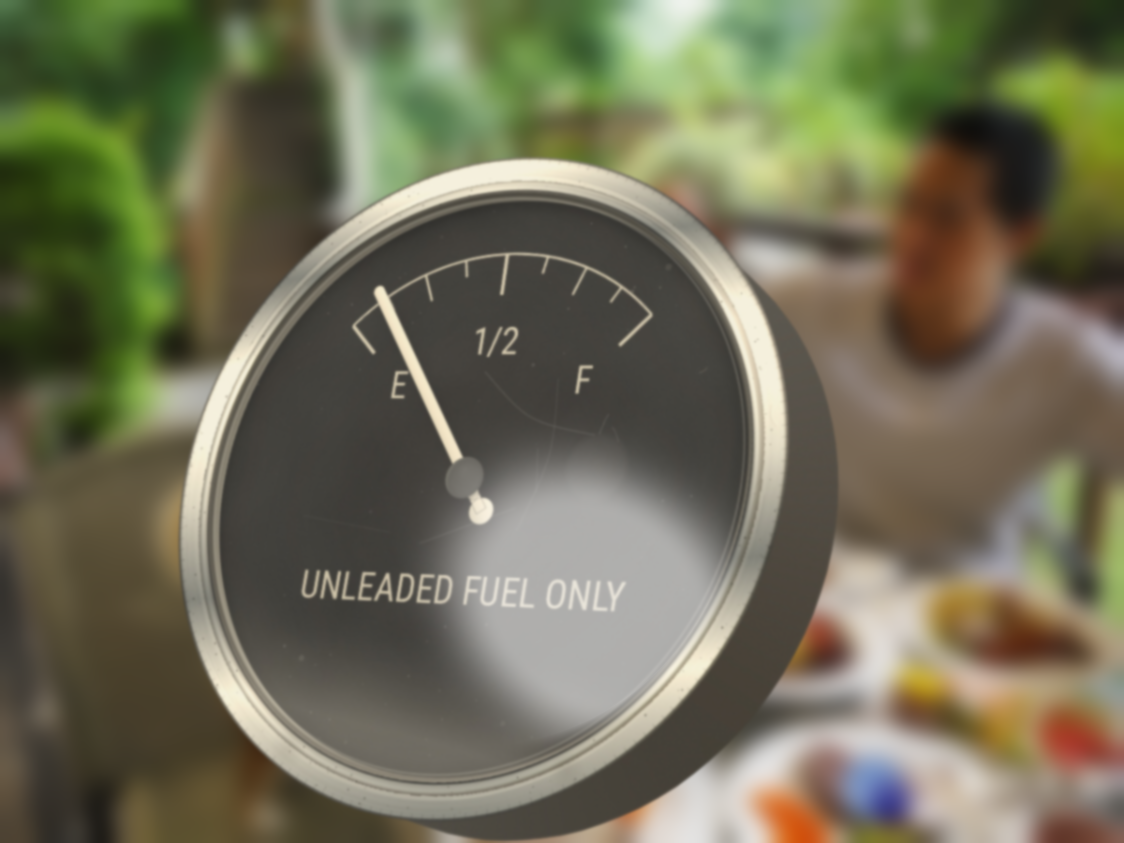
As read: {"value": 0.125}
